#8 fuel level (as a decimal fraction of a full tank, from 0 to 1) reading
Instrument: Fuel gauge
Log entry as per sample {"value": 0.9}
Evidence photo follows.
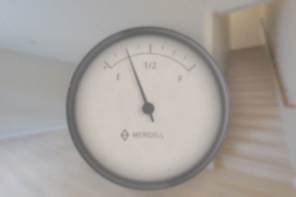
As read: {"value": 0.25}
